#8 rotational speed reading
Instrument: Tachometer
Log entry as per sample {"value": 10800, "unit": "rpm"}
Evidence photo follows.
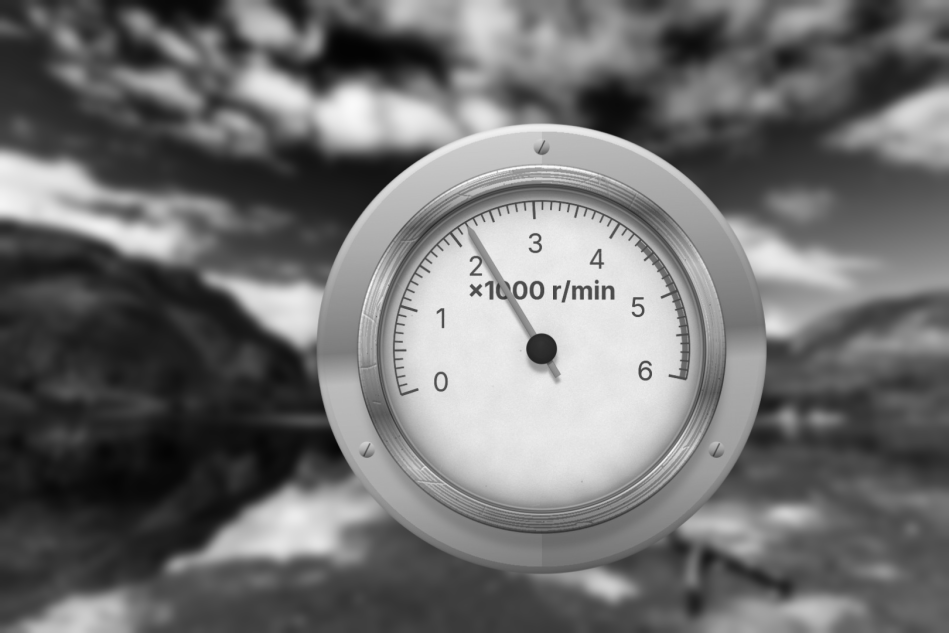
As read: {"value": 2200, "unit": "rpm"}
